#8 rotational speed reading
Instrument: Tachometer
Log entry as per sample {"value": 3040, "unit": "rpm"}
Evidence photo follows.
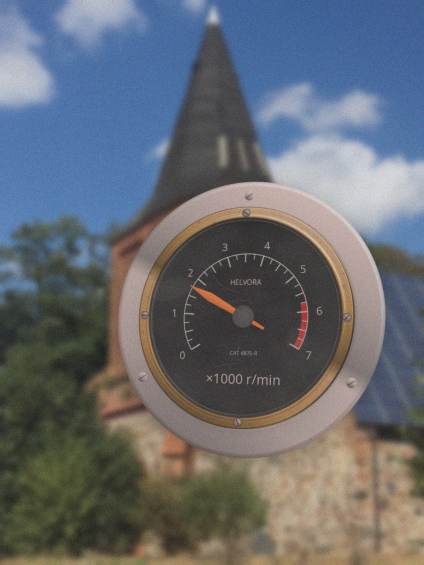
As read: {"value": 1750, "unit": "rpm"}
